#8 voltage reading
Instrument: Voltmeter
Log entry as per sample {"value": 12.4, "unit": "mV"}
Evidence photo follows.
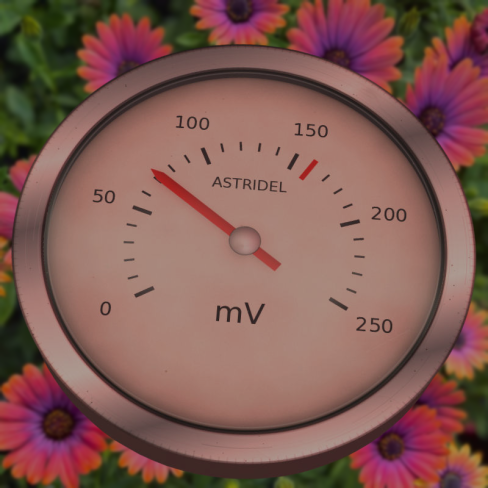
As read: {"value": 70, "unit": "mV"}
